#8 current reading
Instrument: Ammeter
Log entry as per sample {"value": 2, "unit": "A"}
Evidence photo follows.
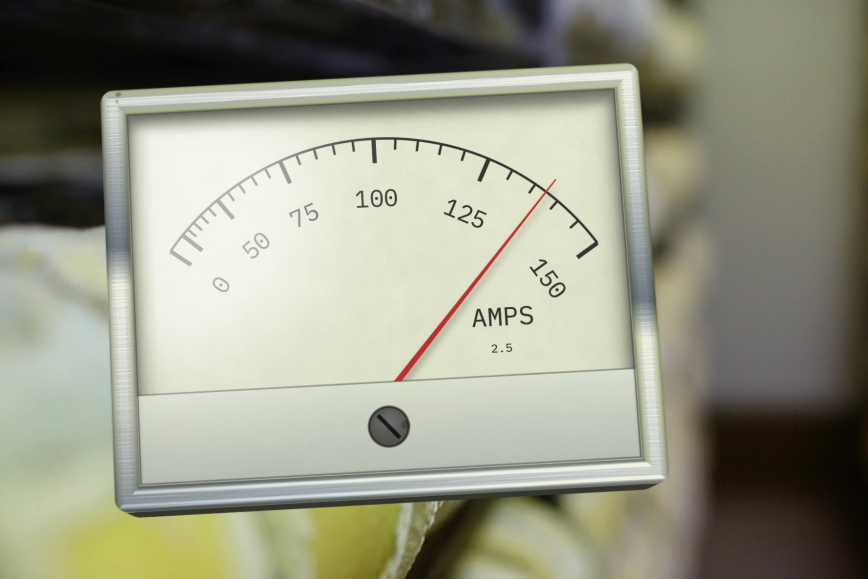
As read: {"value": 137.5, "unit": "A"}
